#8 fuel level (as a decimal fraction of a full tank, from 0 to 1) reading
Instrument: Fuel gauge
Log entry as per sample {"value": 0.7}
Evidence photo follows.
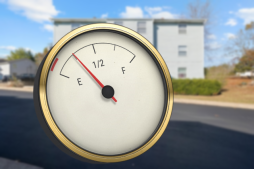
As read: {"value": 0.25}
